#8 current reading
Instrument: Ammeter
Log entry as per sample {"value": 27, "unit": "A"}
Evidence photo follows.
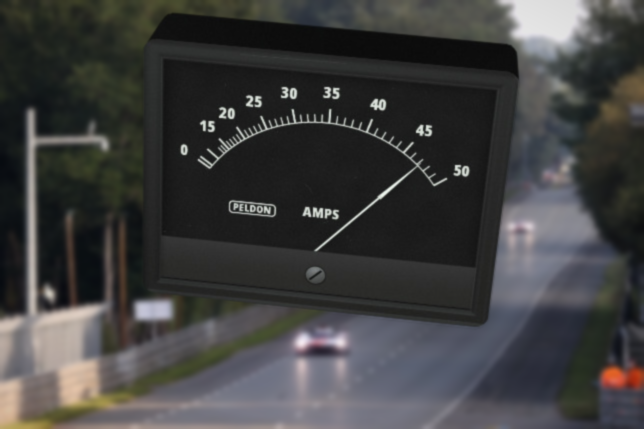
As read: {"value": 47, "unit": "A"}
